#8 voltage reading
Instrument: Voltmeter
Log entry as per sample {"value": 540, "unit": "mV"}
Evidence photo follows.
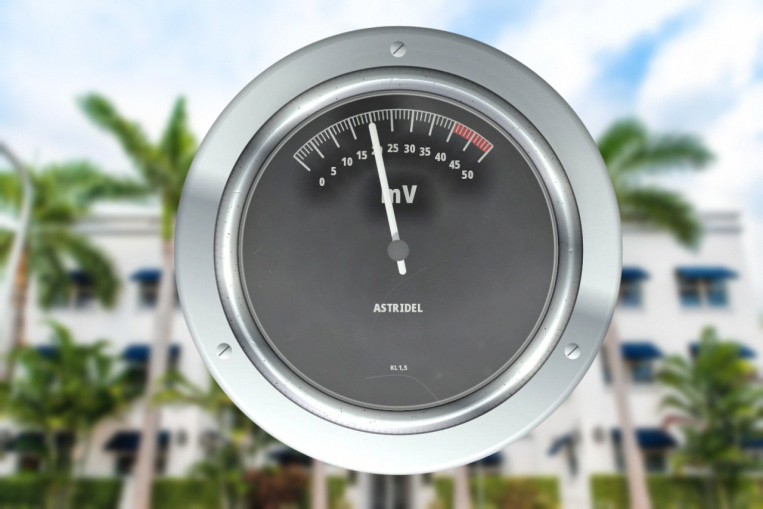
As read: {"value": 20, "unit": "mV"}
